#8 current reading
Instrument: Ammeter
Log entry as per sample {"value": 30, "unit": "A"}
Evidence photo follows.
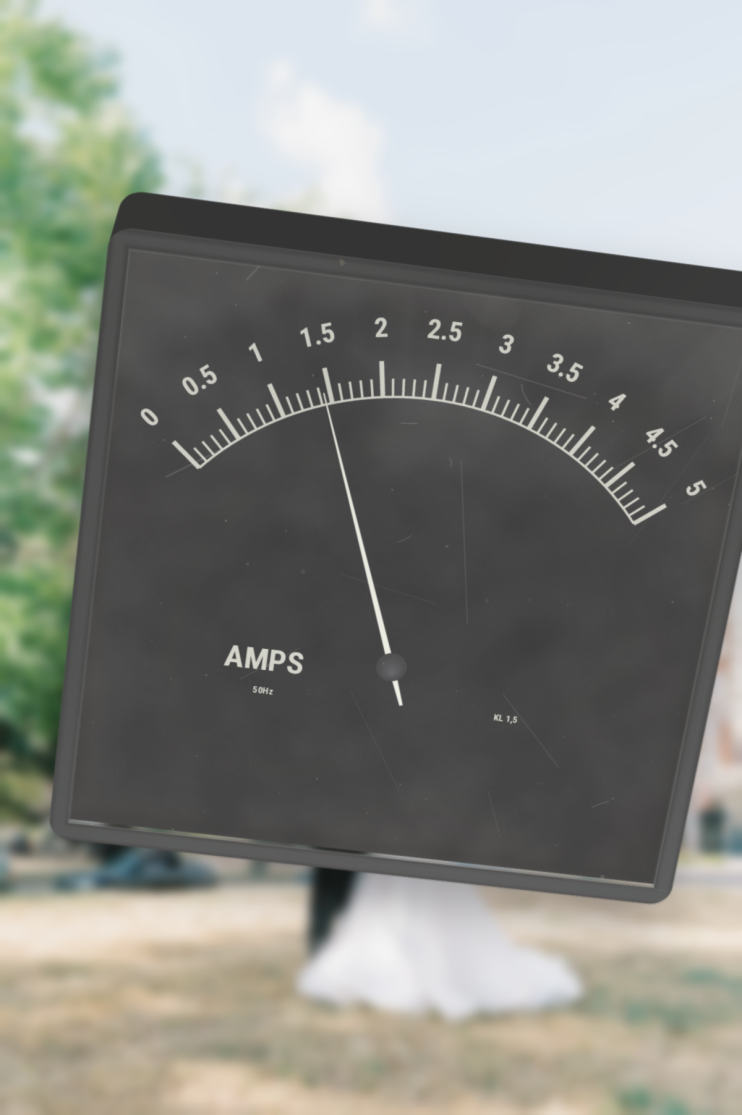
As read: {"value": 1.45, "unit": "A"}
